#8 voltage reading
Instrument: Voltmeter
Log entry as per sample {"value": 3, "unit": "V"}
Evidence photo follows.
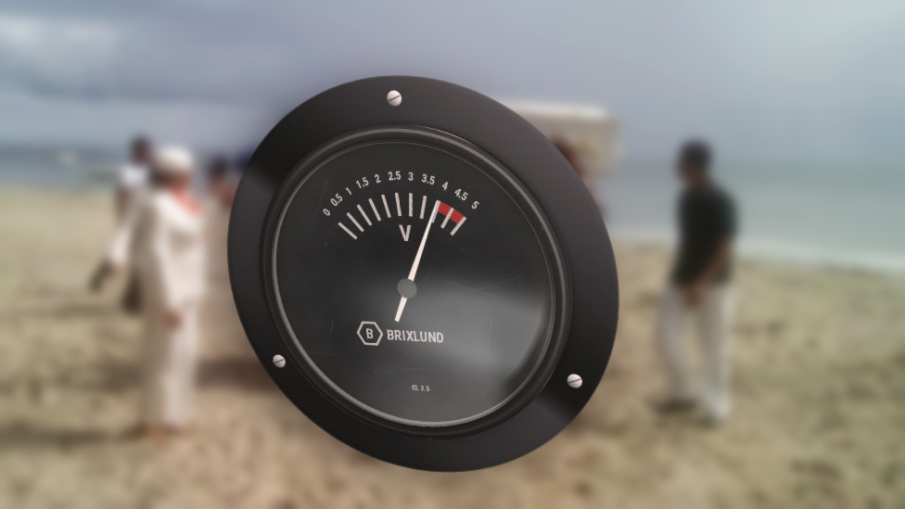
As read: {"value": 4, "unit": "V"}
